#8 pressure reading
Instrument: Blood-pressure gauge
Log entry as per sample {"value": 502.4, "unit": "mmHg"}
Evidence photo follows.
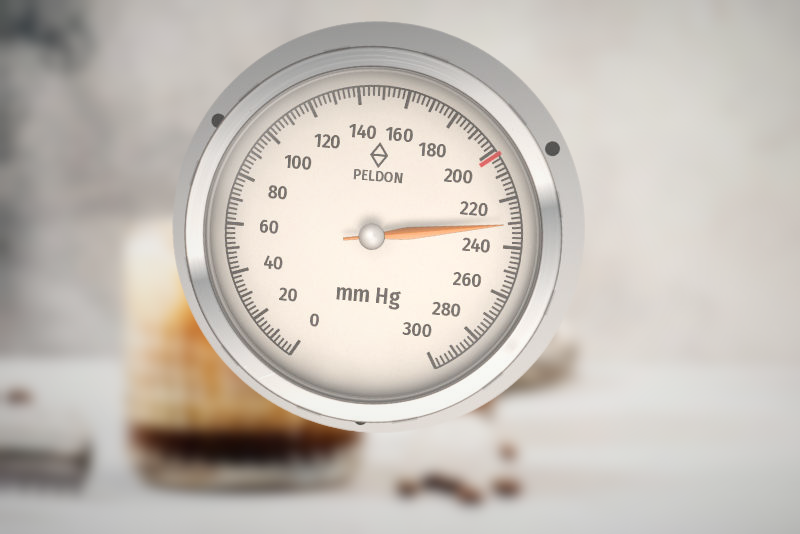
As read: {"value": 230, "unit": "mmHg"}
